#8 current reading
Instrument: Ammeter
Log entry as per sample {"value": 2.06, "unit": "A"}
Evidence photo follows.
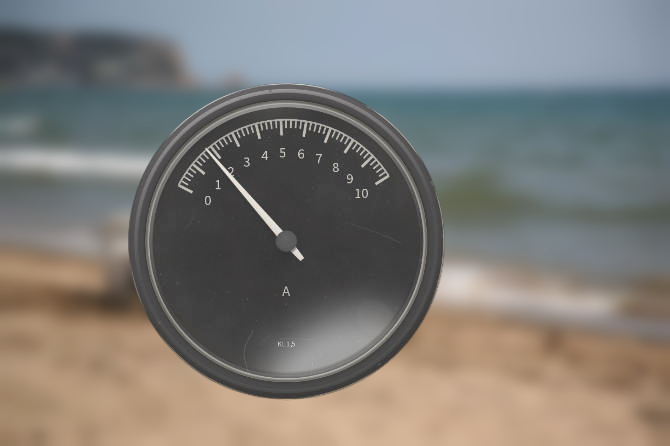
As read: {"value": 1.8, "unit": "A"}
